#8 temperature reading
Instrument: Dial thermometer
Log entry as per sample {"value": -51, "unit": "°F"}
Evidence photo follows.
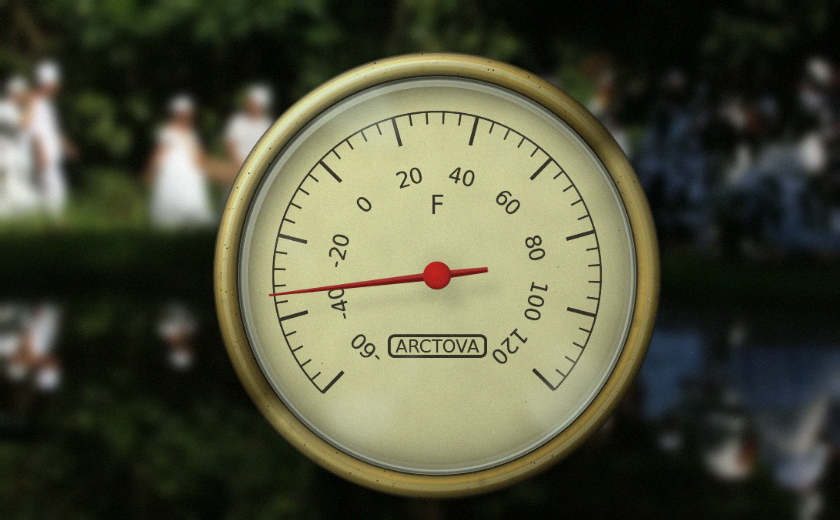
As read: {"value": -34, "unit": "°F"}
